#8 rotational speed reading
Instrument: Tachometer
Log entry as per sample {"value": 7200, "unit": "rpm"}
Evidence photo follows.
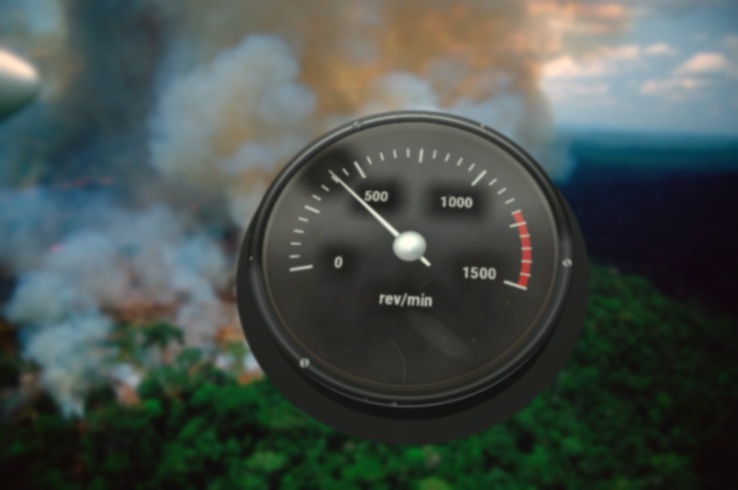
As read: {"value": 400, "unit": "rpm"}
